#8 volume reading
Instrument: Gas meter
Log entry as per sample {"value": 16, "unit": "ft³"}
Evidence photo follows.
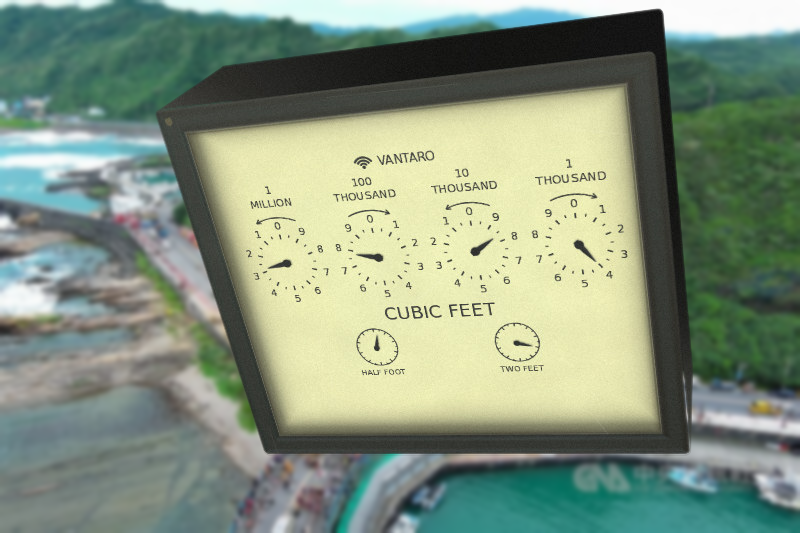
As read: {"value": 278400, "unit": "ft³"}
